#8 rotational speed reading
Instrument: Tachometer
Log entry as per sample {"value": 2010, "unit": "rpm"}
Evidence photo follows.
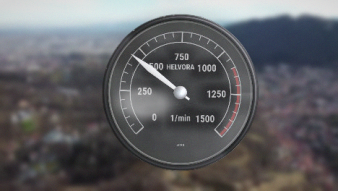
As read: {"value": 450, "unit": "rpm"}
